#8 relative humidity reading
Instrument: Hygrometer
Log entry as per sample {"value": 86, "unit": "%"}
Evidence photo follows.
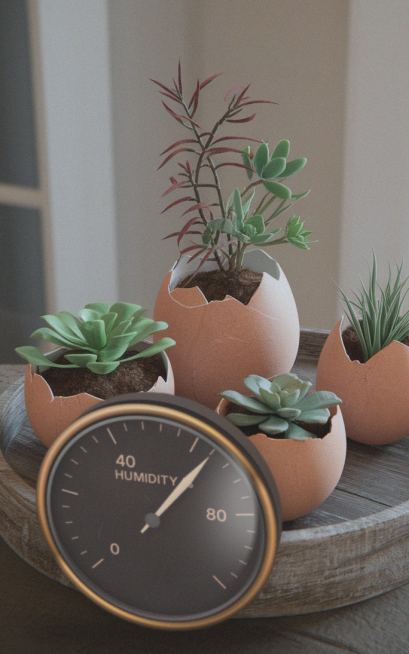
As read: {"value": 64, "unit": "%"}
